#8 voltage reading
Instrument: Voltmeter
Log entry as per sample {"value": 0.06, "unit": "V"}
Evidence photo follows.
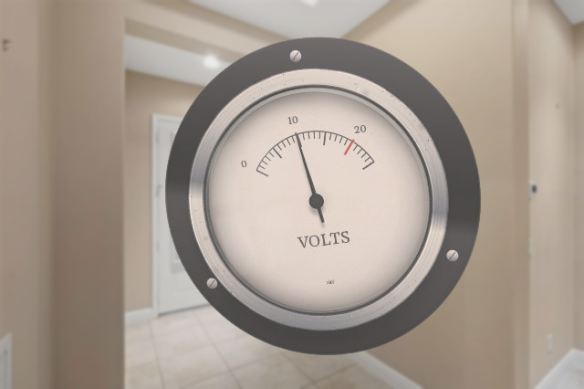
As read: {"value": 10, "unit": "V"}
